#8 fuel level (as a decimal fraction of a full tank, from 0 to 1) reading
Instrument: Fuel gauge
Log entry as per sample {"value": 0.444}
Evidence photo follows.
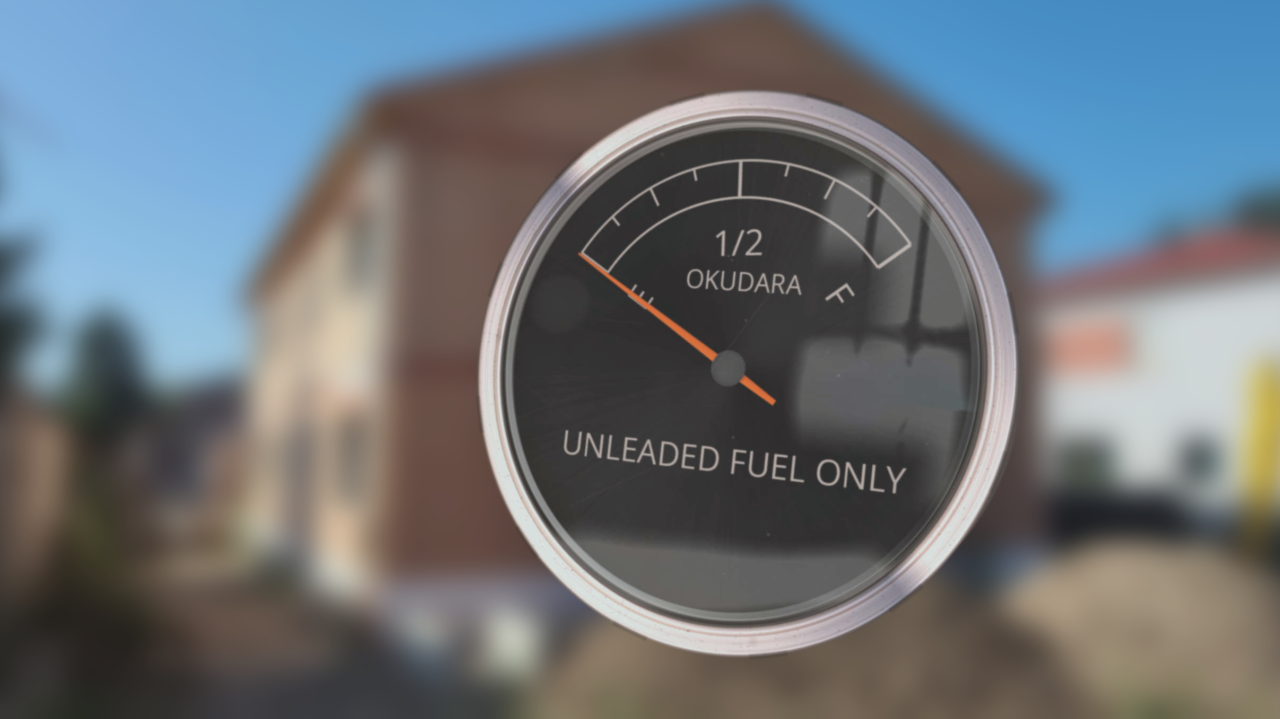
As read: {"value": 0}
